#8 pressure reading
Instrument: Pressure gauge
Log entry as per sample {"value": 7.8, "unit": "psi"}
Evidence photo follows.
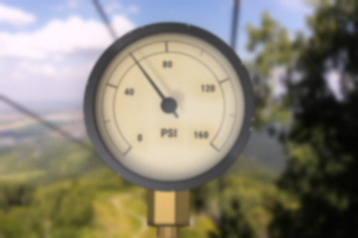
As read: {"value": 60, "unit": "psi"}
